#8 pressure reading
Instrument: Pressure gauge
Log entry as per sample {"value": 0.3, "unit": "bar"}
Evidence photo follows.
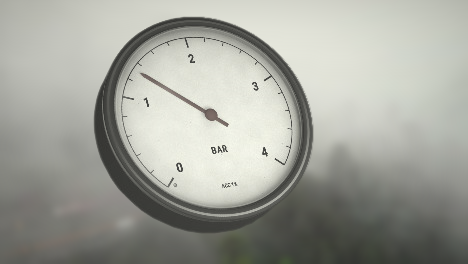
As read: {"value": 1.3, "unit": "bar"}
